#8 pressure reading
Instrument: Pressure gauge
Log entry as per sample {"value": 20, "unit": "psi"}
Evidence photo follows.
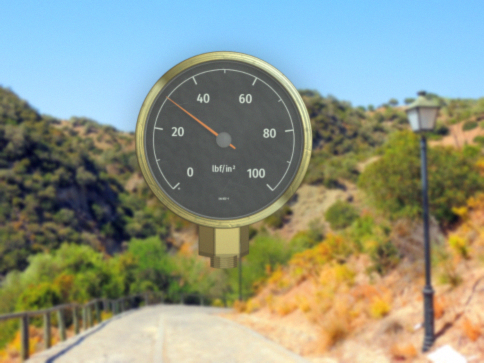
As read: {"value": 30, "unit": "psi"}
